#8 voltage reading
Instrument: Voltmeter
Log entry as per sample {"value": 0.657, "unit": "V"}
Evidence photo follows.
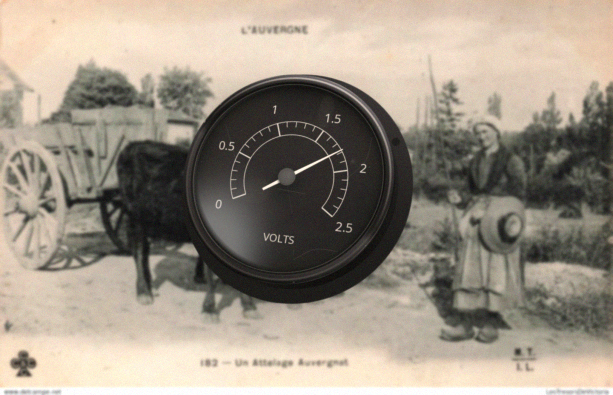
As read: {"value": 1.8, "unit": "V"}
